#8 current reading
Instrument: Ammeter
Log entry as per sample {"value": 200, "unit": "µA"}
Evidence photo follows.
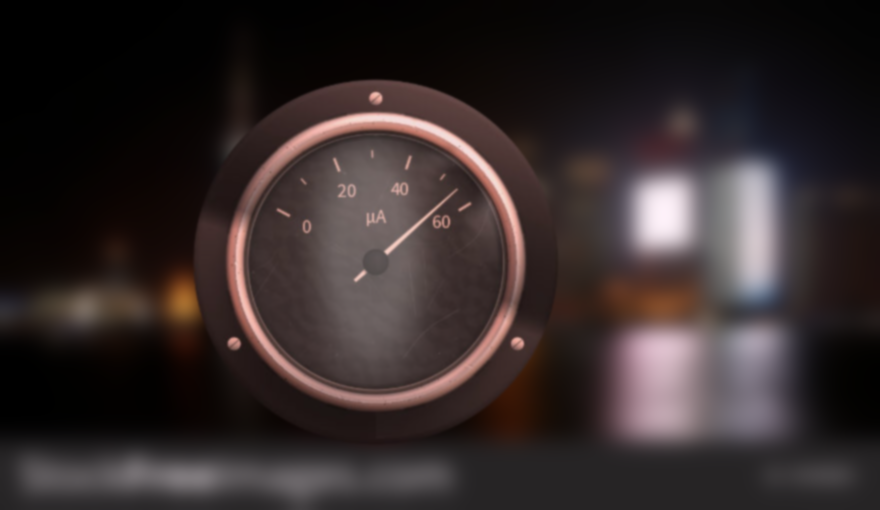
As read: {"value": 55, "unit": "µA"}
